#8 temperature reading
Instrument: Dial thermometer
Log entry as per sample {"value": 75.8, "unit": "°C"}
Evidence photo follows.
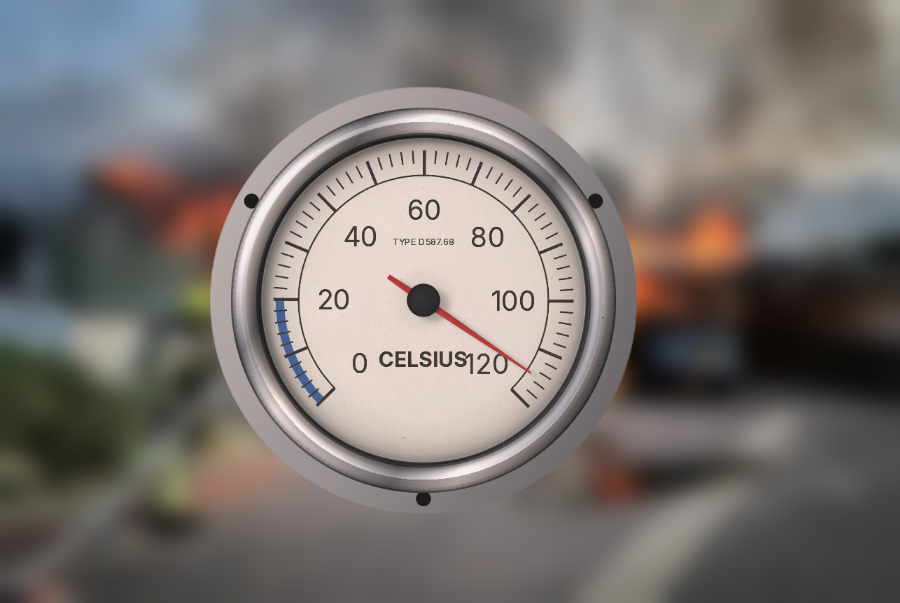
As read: {"value": 115, "unit": "°C"}
